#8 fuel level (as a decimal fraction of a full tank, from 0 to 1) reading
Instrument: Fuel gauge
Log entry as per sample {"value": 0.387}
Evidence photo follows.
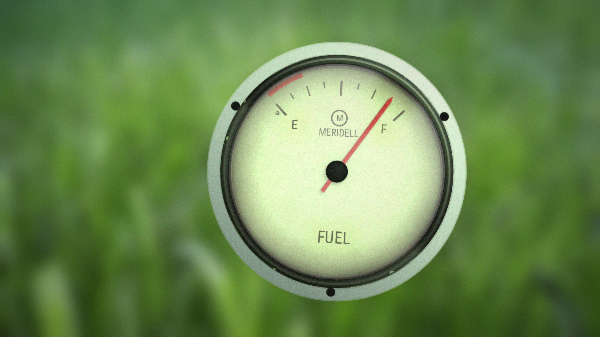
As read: {"value": 0.875}
